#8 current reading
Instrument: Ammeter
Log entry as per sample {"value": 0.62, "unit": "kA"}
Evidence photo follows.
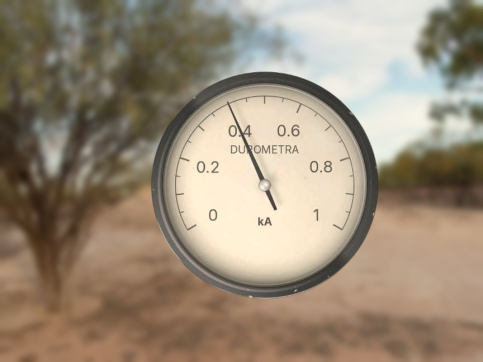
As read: {"value": 0.4, "unit": "kA"}
